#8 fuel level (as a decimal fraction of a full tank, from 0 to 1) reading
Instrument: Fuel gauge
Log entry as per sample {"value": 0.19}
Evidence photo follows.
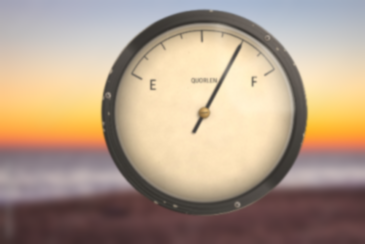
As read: {"value": 0.75}
